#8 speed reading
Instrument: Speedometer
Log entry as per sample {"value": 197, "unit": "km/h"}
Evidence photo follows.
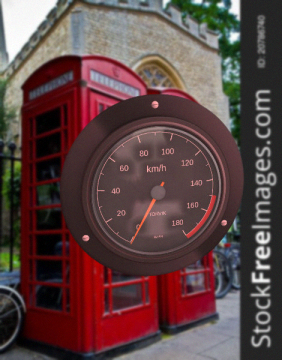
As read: {"value": 0, "unit": "km/h"}
